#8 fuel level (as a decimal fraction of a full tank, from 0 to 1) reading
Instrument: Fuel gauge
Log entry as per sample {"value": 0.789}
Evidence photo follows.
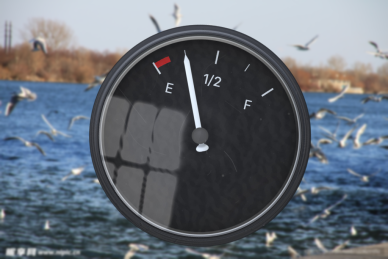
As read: {"value": 0.25}
